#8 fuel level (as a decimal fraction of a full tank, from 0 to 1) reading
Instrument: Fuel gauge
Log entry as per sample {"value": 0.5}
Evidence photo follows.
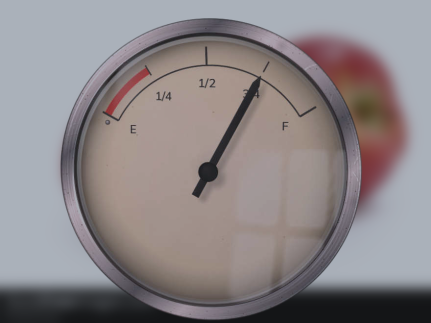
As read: {"value": 0.75}
